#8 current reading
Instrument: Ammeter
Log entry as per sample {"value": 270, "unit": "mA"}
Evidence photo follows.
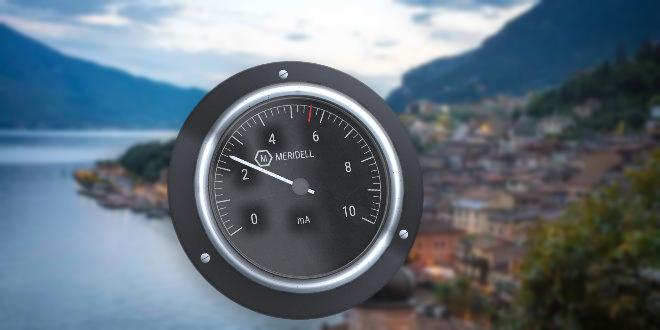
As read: {"value": 2.4, "unit": "mA"}
